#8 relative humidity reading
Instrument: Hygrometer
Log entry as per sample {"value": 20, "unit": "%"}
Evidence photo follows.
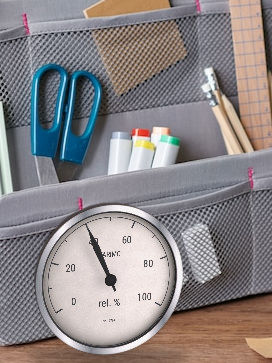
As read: {"value": 40, "unit": "%"}
